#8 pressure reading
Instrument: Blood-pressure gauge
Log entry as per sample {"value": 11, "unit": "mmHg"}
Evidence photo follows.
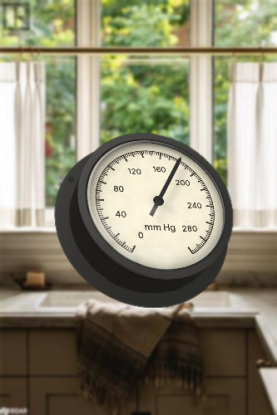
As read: {"value": 180, "unit": "mmHg"}
